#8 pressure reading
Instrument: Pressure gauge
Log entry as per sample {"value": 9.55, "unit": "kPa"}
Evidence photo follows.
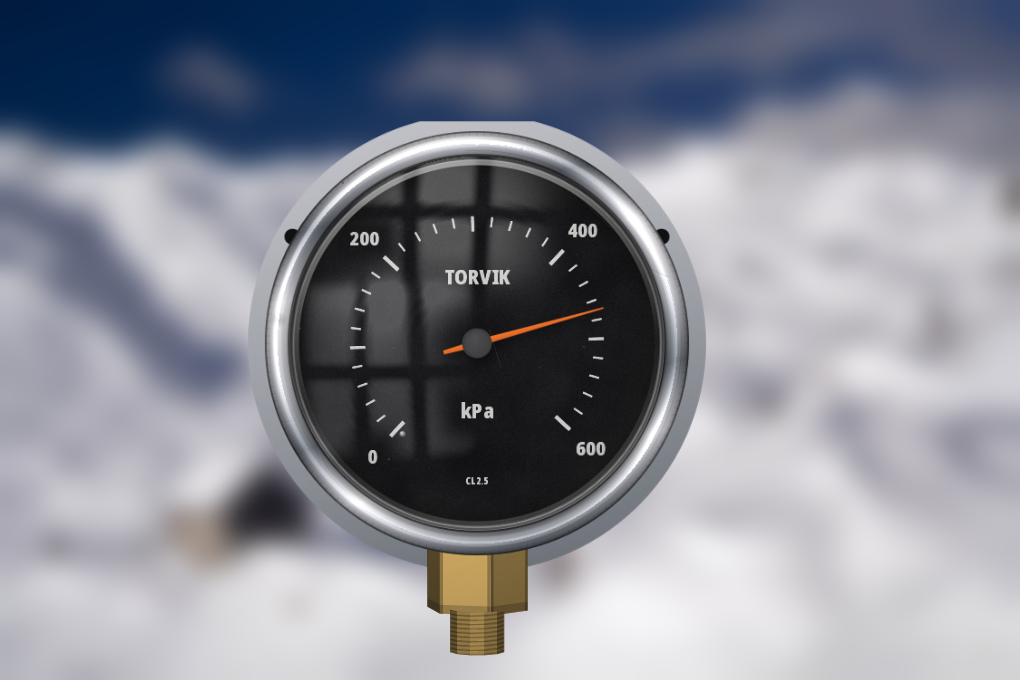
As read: {"value": 470, "unit": "kPa"}
